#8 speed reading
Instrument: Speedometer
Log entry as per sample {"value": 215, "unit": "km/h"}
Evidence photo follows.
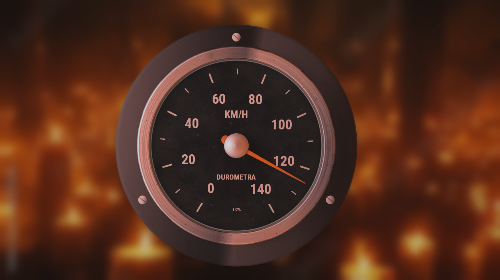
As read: {"value": 125, "unit": "km/h"}
